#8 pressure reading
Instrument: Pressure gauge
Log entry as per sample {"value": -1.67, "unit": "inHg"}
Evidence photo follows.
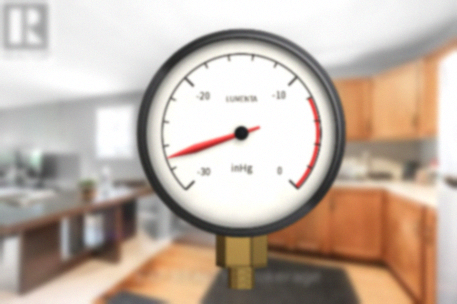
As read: {"value": -27, "unit": "inHg"}
